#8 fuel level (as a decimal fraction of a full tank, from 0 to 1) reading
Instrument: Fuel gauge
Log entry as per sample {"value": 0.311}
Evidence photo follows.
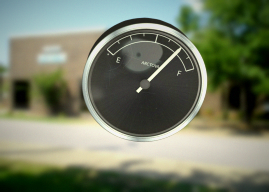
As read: {"value": 0.75}
